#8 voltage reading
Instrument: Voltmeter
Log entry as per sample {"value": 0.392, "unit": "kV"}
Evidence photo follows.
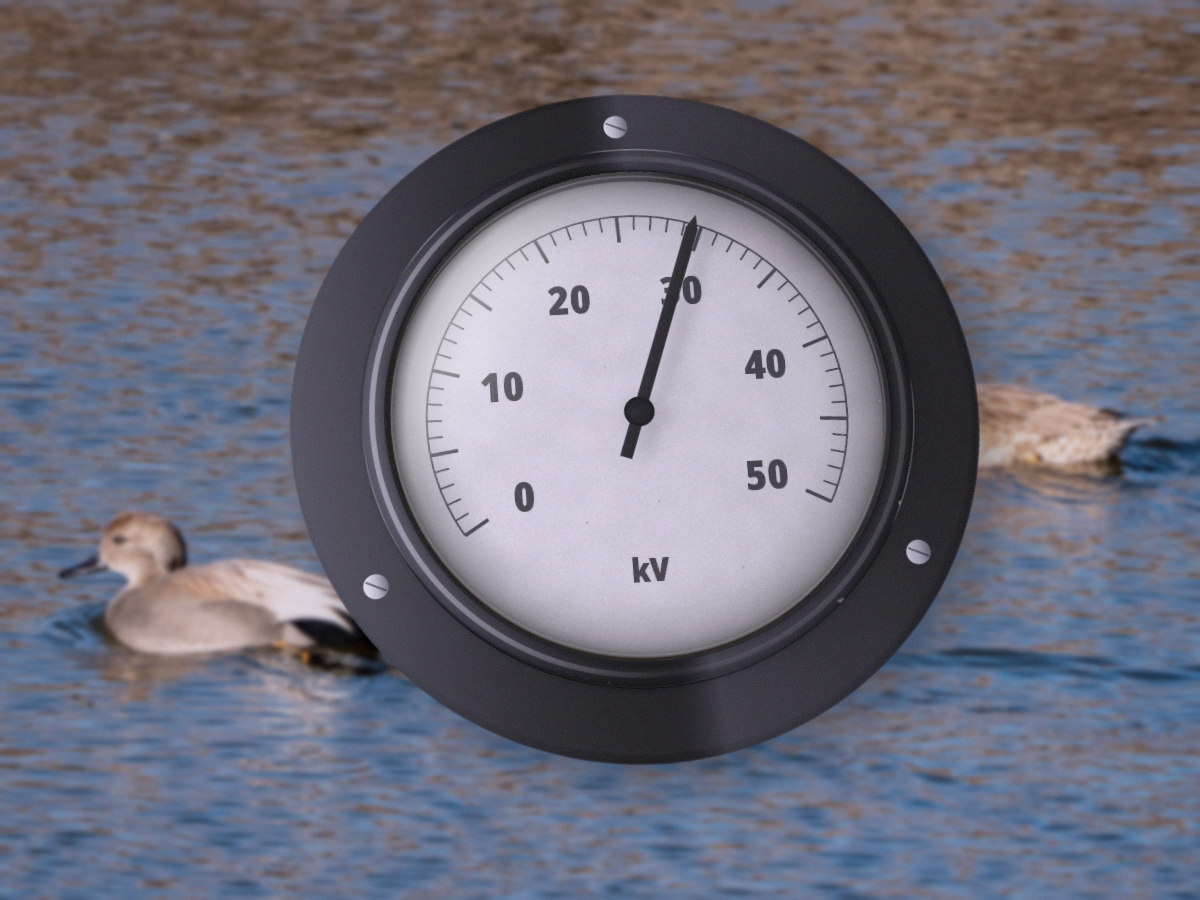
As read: {"value": 29.5, "unit": "kV"}
